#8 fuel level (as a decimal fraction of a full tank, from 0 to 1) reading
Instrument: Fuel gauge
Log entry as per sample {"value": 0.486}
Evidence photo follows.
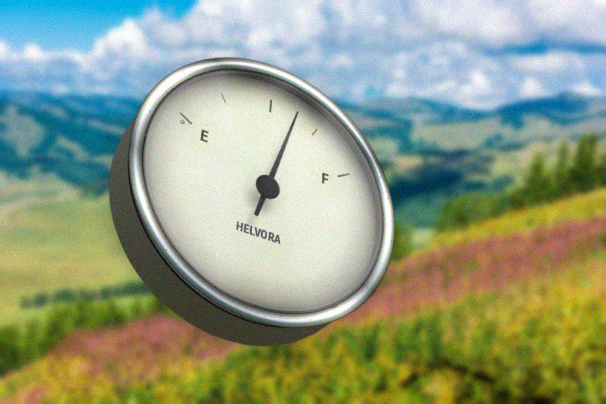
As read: {"value": 0.625}
